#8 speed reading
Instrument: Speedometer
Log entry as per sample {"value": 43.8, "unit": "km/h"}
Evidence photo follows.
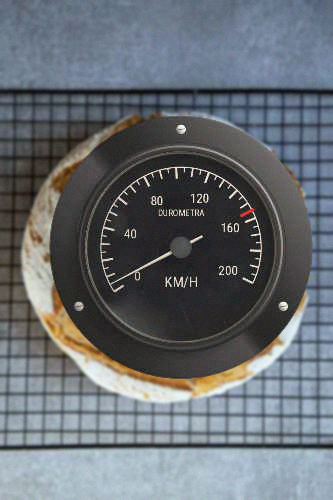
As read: {"value": 5, "unit": "km/h"}
